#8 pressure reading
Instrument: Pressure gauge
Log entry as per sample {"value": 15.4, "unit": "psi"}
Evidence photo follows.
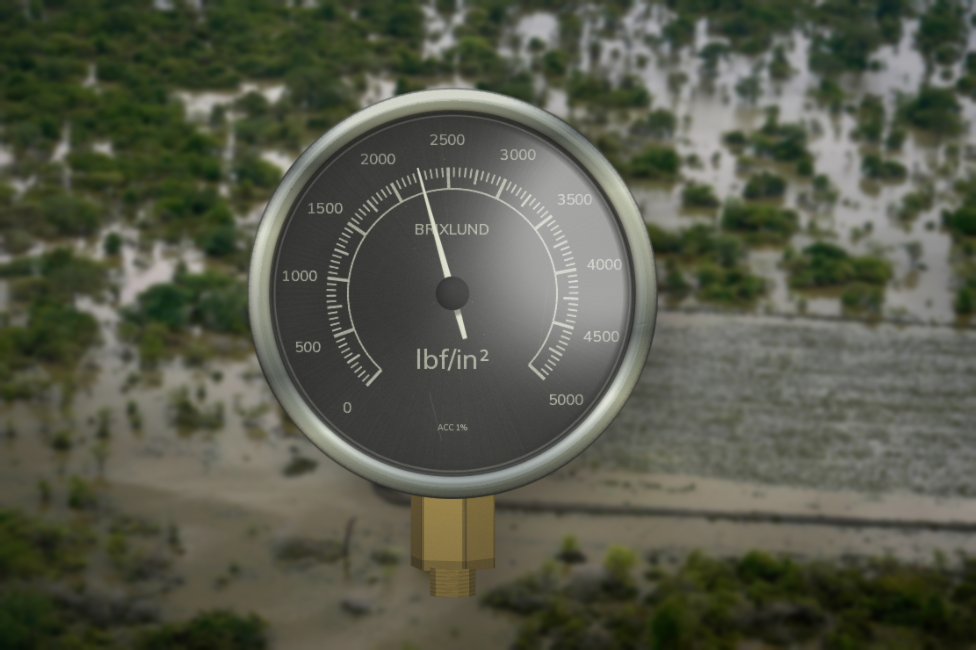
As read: {"value": 2250, "unit": "psi"}
